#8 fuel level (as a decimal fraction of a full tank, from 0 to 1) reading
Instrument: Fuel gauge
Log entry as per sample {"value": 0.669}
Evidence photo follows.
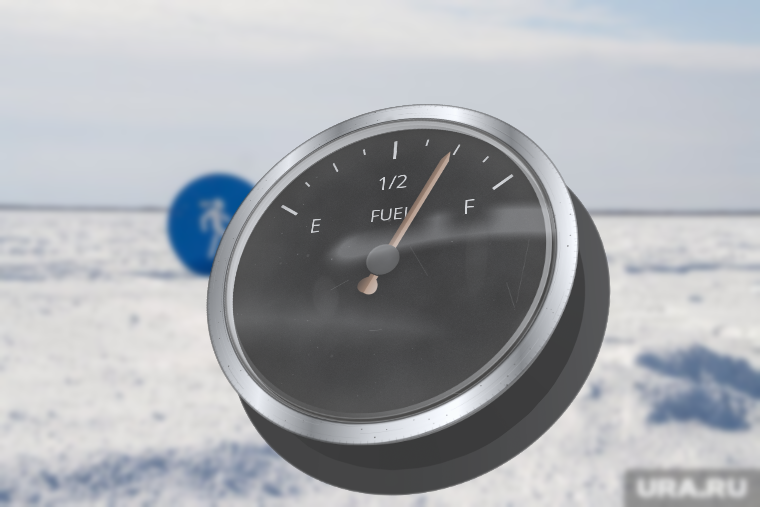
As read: {"value": 0.75}
